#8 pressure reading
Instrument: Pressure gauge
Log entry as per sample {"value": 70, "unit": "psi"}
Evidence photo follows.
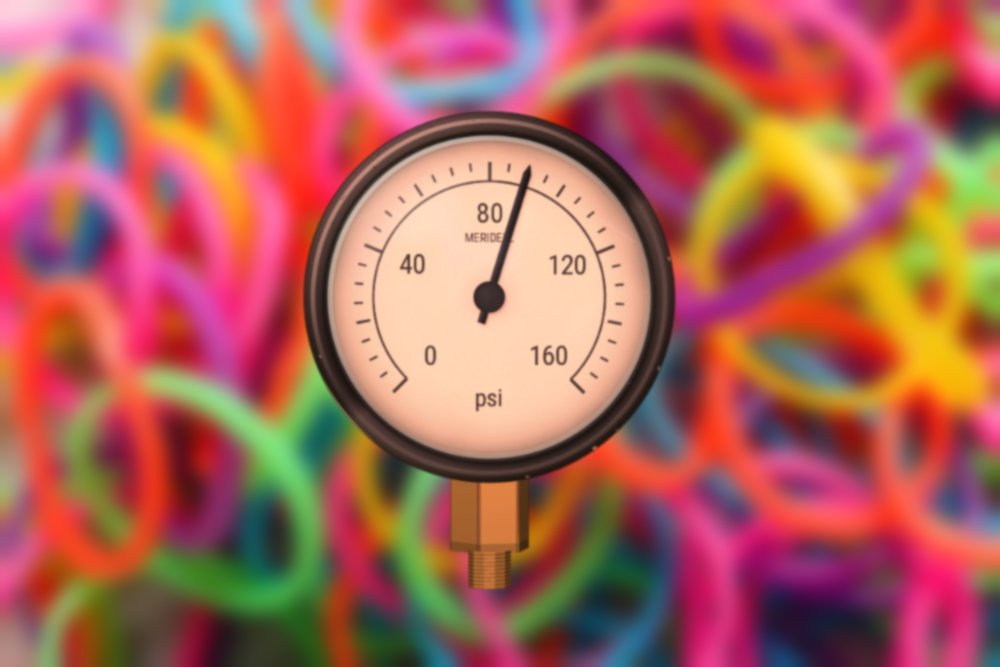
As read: {"value": 90, "unit": "psi"}
